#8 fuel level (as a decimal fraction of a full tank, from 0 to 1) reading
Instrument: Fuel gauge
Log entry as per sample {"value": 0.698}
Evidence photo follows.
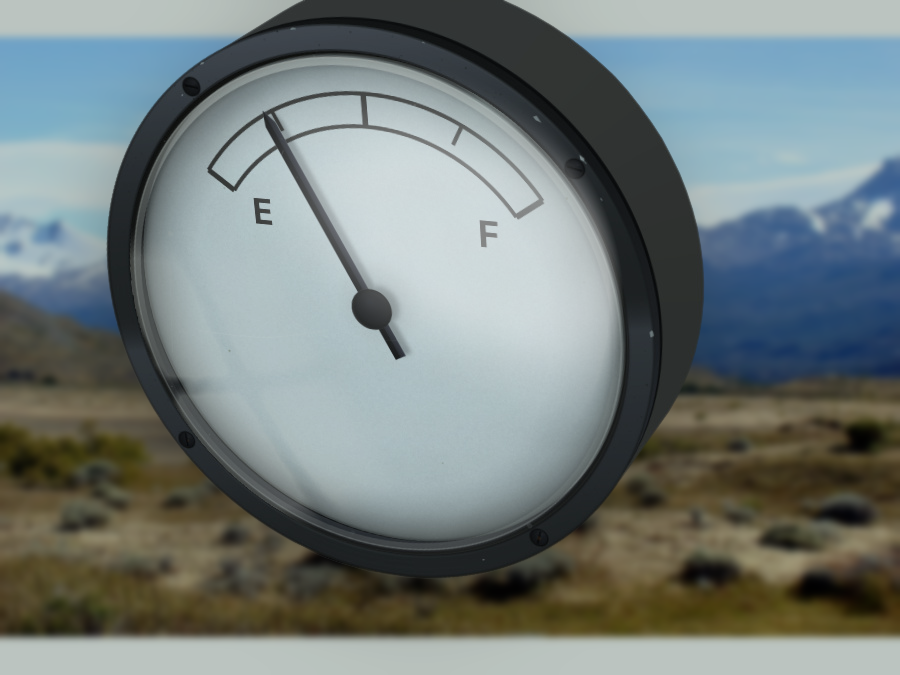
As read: {"value": 0.25}
